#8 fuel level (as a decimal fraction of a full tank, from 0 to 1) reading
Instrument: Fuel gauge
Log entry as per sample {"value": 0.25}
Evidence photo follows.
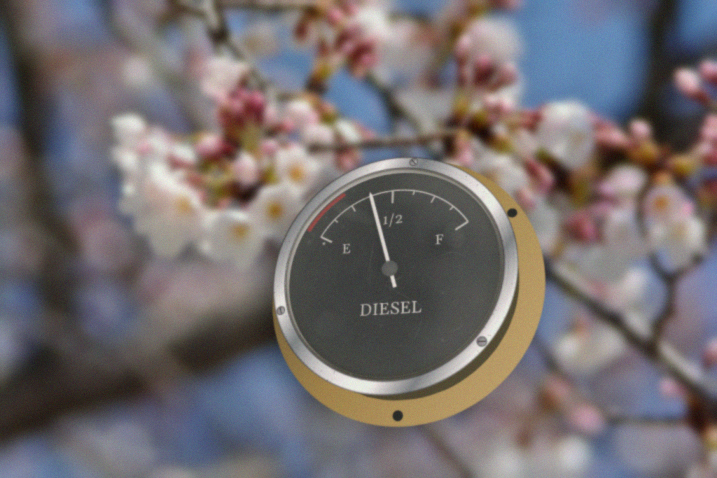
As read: {"value": 0.375}
